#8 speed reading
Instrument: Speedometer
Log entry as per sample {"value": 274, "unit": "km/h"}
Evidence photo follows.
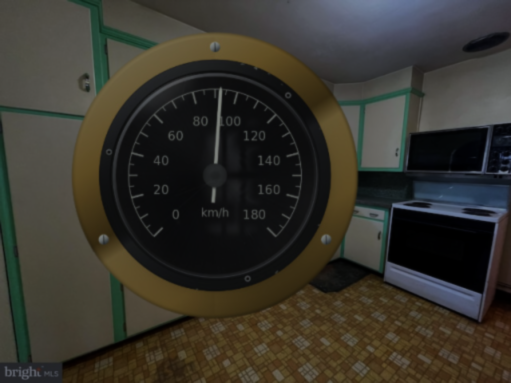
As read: {"value": 92.5, "unit": "km/h"}
